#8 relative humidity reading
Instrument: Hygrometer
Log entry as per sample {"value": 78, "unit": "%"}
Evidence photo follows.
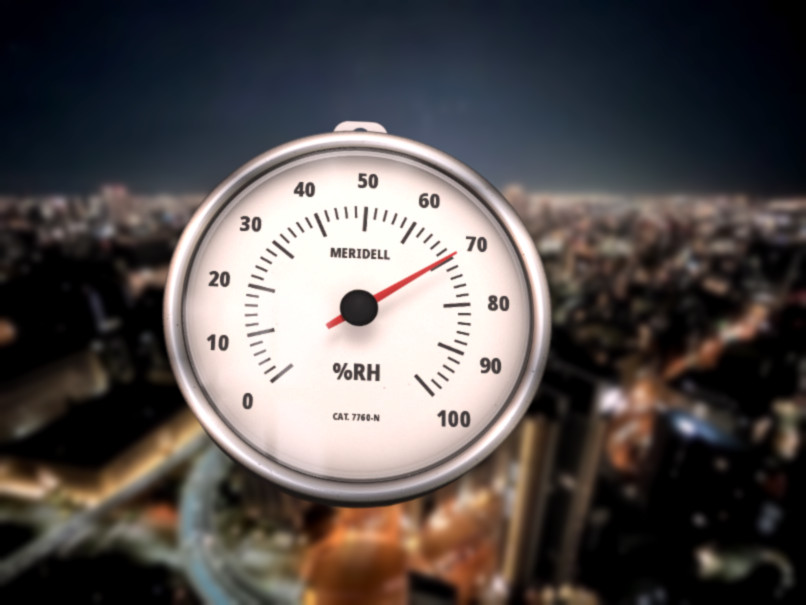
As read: {"value": 70, "unit": "%"}
